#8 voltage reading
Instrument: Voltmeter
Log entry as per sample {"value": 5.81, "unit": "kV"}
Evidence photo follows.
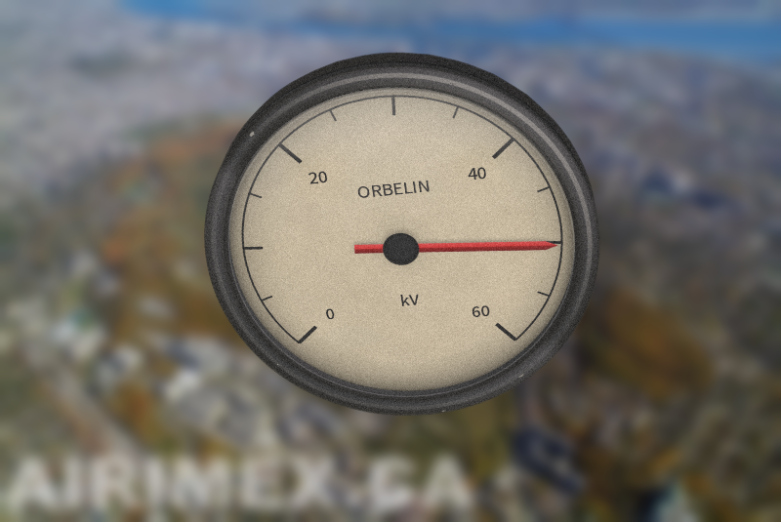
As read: {"value": 50, "unit": "kV"}
